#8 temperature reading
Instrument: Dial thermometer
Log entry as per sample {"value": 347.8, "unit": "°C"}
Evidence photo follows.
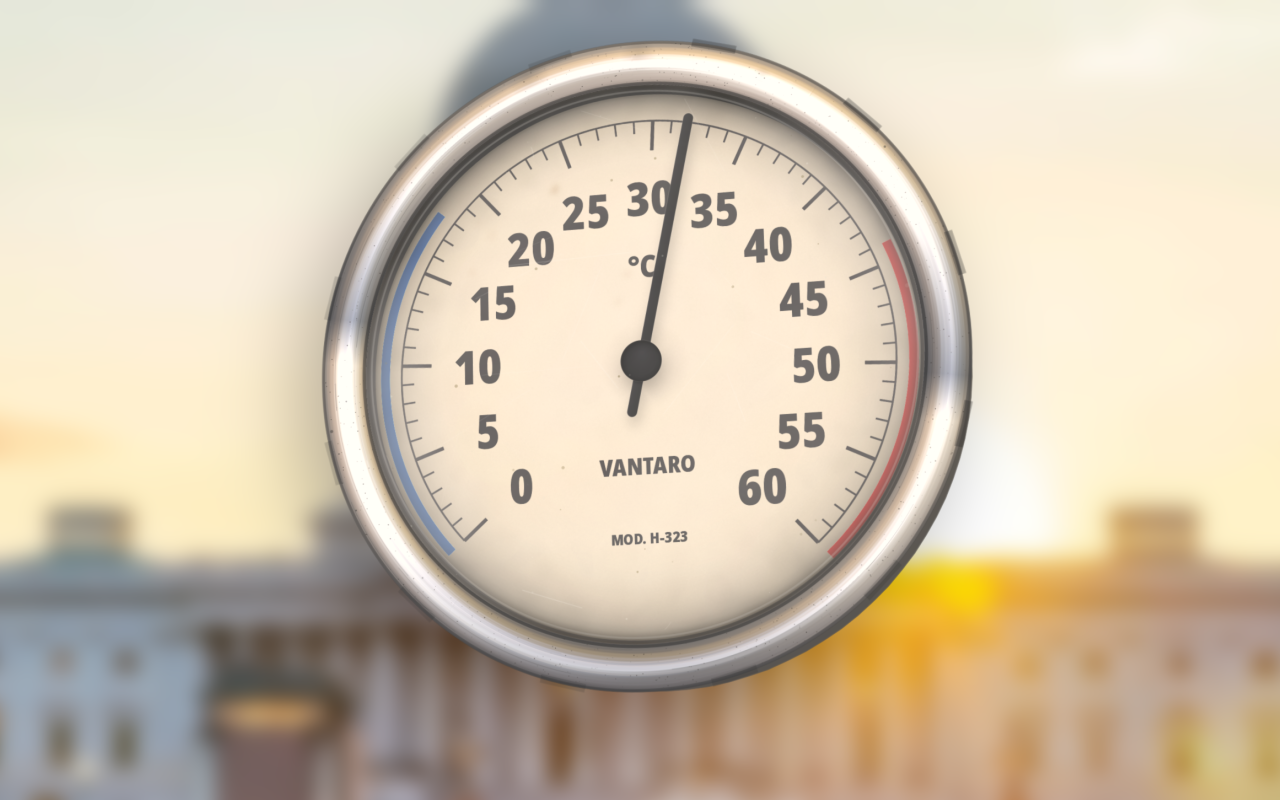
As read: {"value": 32, "unit": "°C"}
